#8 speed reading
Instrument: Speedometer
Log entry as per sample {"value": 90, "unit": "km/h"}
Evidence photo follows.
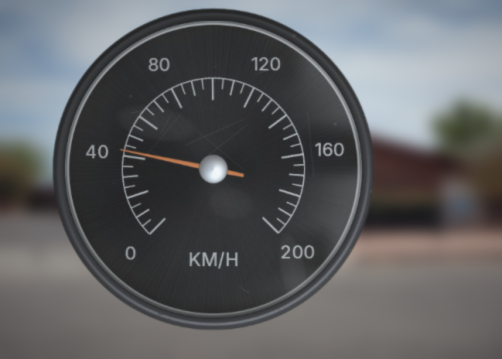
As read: {"value": 42.5, "unit": "km/h"}
